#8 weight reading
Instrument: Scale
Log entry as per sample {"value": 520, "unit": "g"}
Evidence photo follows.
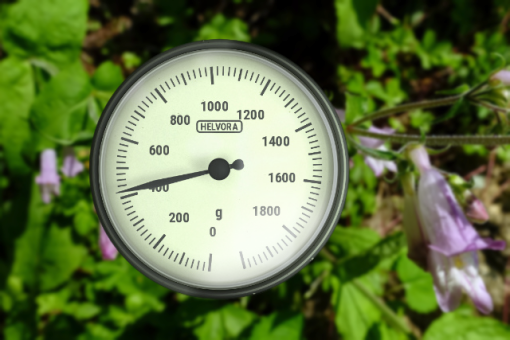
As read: {"value": 420, "unit": "g"}
